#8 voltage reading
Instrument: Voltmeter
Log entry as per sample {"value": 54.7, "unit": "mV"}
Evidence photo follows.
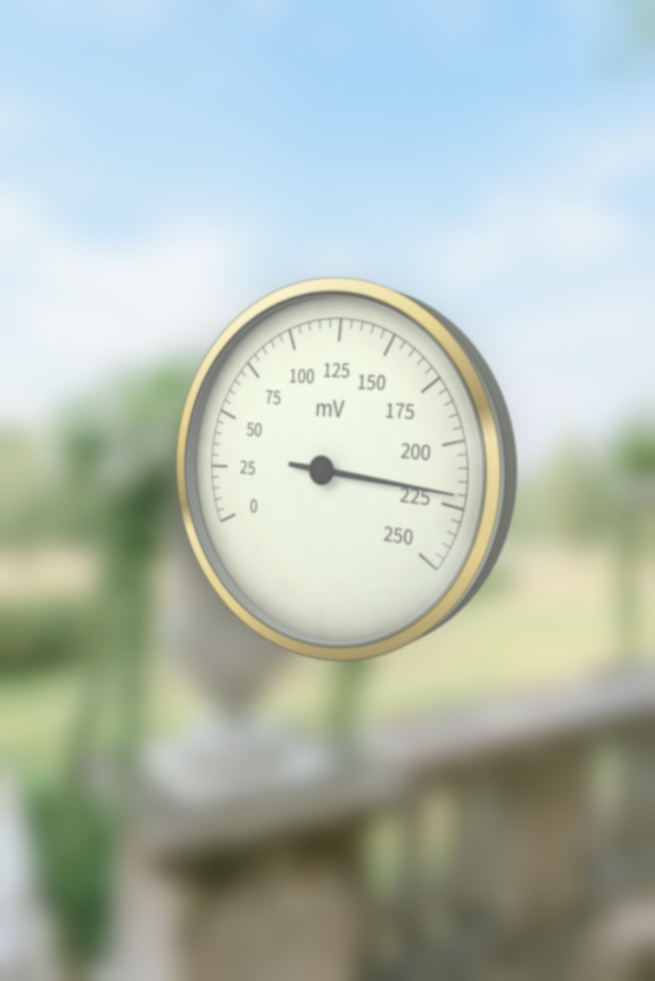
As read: {"value": 220, "unit": "mV"}
